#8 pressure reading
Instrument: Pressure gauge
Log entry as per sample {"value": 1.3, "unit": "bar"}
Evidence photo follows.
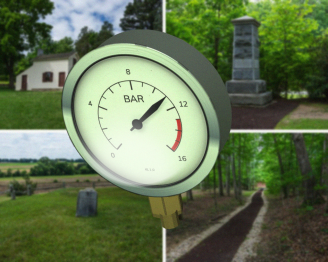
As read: {"value": 11, "unit": "bar"}
